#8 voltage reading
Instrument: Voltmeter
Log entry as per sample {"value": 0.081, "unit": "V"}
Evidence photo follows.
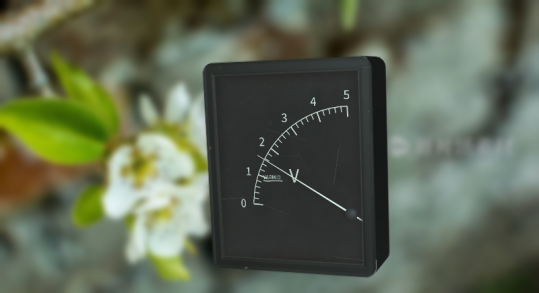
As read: {"value": 1.6, "unit": "V"}
